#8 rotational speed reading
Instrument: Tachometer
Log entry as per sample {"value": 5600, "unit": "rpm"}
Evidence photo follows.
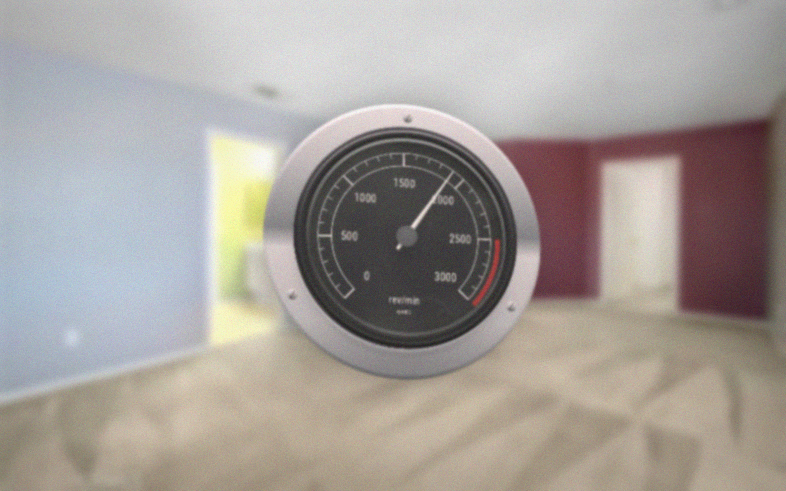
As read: {"value": 1900, "unit": "rpm"}
